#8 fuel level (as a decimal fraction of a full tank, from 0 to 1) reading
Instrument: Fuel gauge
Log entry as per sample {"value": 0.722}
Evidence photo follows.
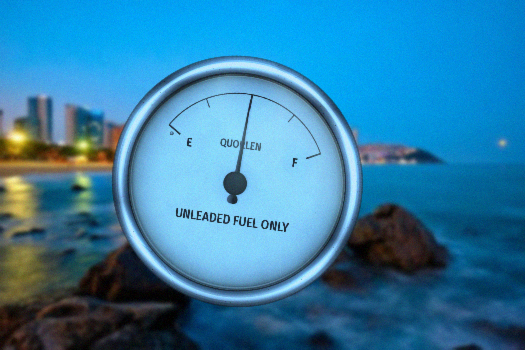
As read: {"value": 0.5}
